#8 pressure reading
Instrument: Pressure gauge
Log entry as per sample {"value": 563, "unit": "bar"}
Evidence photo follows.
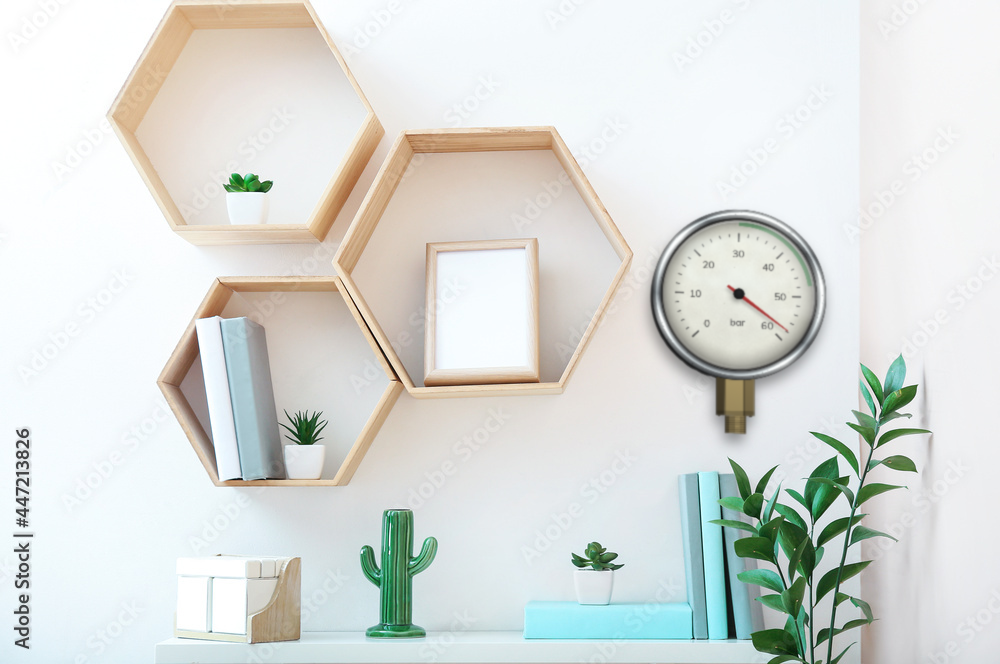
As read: {"value": 58, "unit": "bar"}
